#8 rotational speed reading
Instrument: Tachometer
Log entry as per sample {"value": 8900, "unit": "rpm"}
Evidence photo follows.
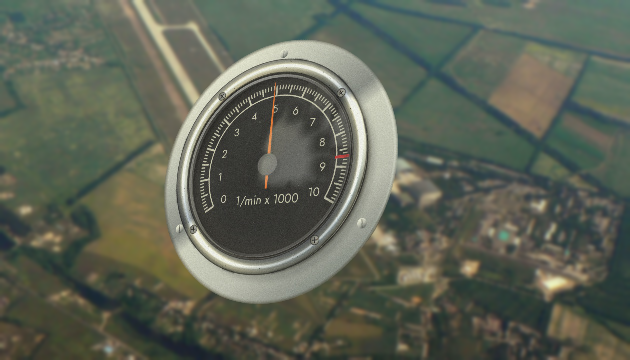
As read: {"value": 5000, "unit": "rpm"}
